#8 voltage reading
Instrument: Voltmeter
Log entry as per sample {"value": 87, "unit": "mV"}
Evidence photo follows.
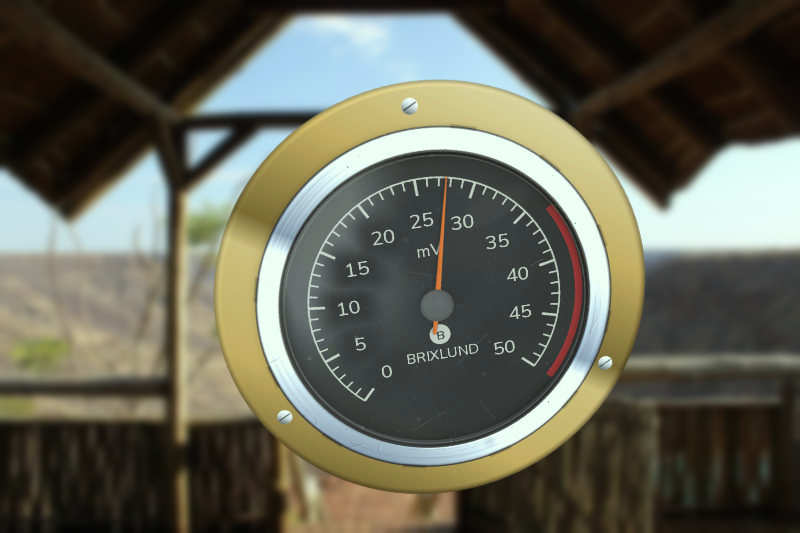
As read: {"value": 27.5, "unit": "mV"}
